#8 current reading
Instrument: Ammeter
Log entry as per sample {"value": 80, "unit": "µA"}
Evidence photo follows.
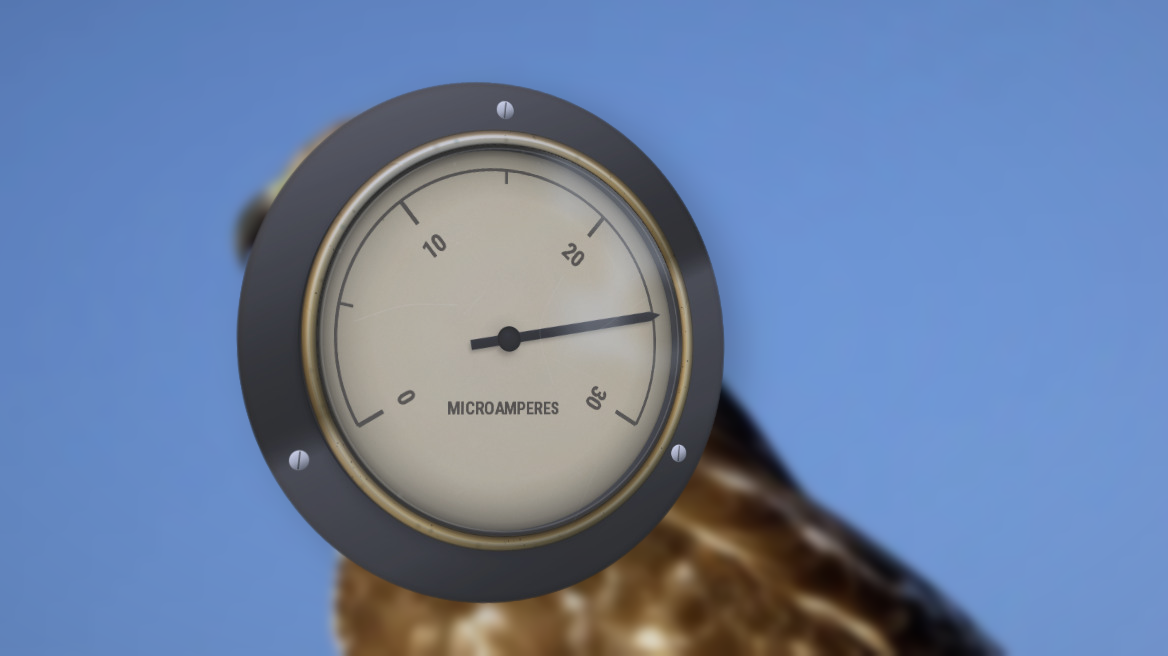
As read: {"value": 25, "unit": "µA"}
